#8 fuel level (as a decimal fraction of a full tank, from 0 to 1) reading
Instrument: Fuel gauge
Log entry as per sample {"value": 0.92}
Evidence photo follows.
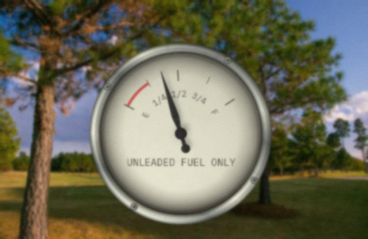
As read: {"value": 0.375}
